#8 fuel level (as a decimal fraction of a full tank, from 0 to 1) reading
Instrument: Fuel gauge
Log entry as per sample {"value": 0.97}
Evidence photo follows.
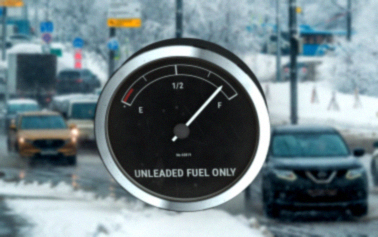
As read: {"value": 0.875}
